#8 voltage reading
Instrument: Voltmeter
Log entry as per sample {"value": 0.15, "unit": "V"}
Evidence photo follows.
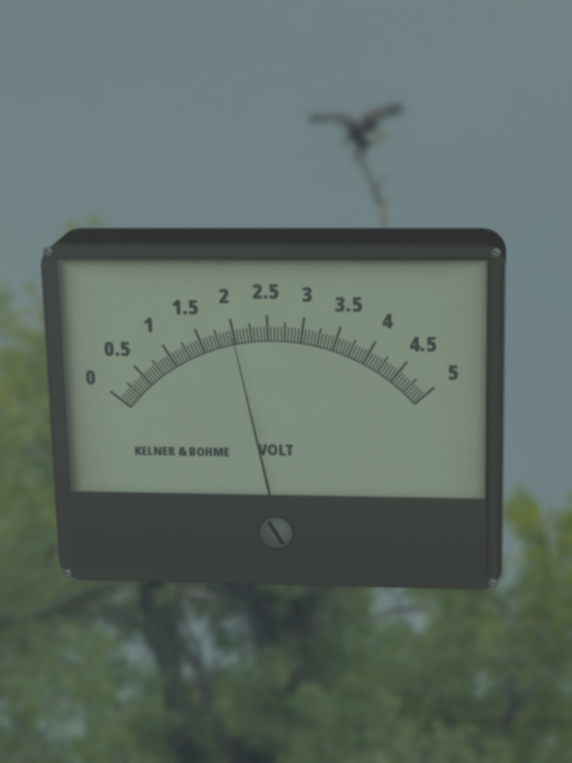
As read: {"value": 2, "unit": "V"}
